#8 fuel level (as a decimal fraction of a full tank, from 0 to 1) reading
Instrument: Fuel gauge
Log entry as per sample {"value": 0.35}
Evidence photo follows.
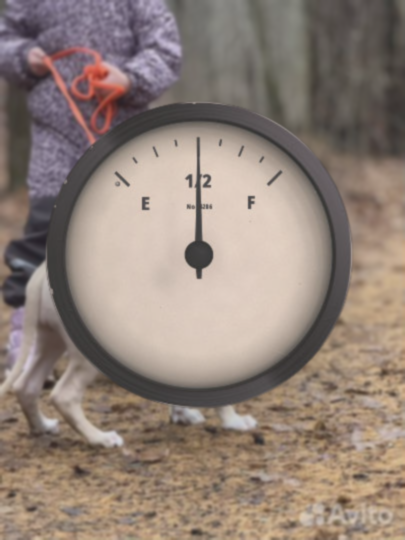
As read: {"value": 0.5}
